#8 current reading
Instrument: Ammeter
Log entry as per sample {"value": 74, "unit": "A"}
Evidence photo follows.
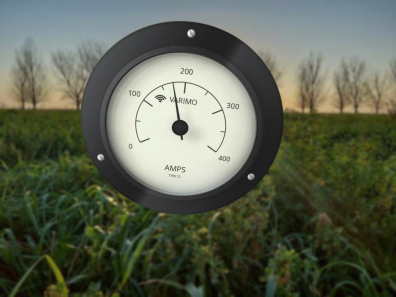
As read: {"value": 175, "unit": "A"}
